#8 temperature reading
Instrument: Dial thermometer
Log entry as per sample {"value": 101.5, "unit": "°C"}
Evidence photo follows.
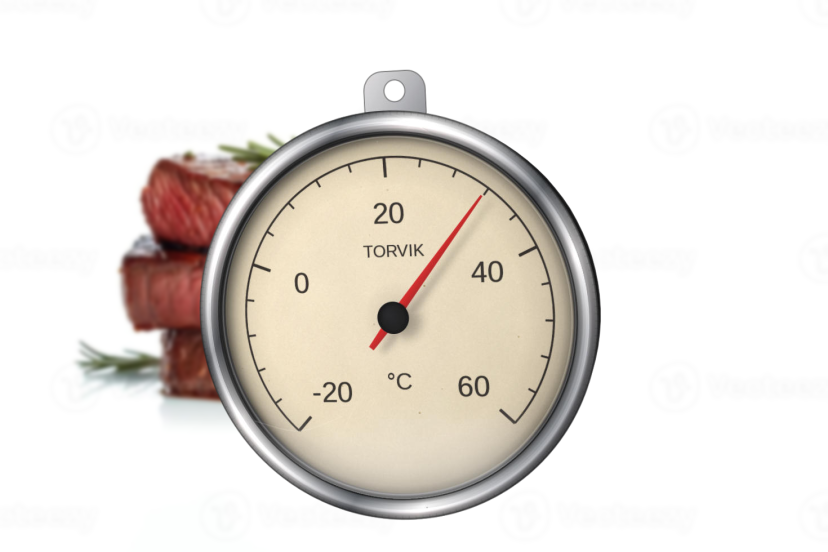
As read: {"value": 32, "unit": "°C"}
